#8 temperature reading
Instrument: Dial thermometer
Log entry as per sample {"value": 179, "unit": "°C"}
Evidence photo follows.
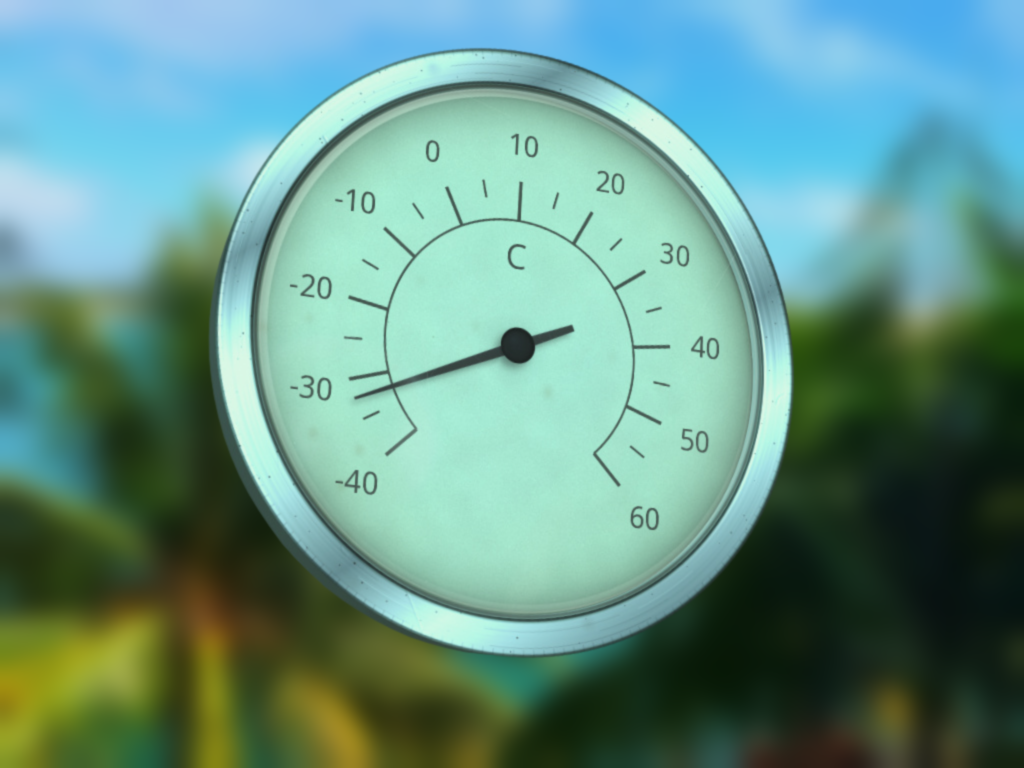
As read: {"value": -32.5, "unit": "°C"}
